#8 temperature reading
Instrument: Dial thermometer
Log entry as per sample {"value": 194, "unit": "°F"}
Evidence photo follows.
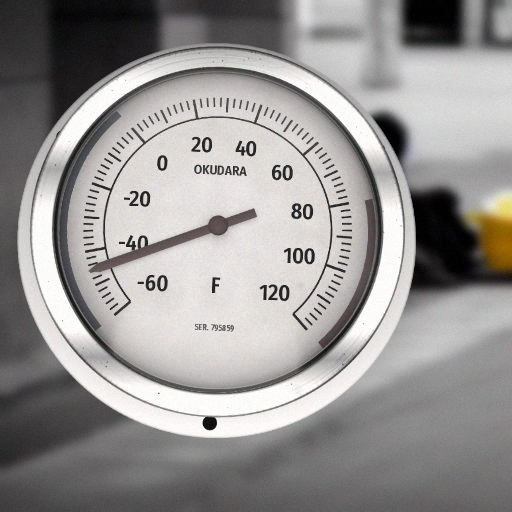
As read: {"value": -46, "unit": "°F"}
